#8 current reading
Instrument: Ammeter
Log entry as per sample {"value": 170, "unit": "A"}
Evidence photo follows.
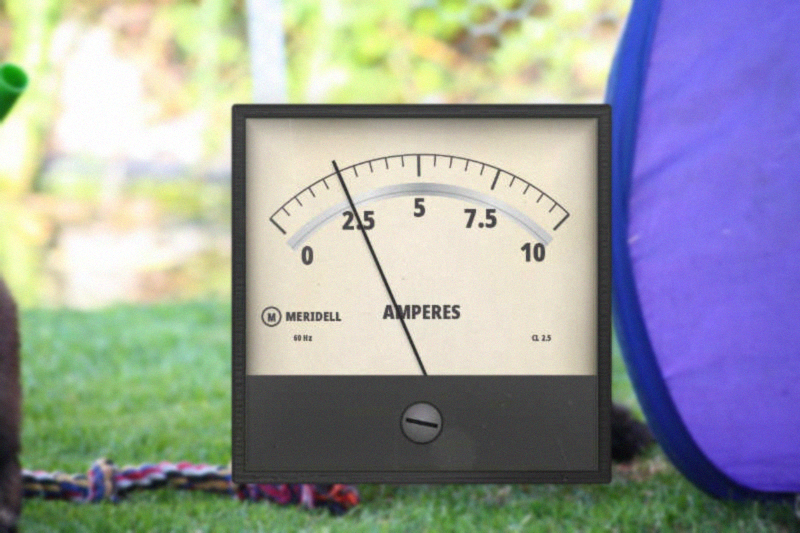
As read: {"value": 2.5, "unit": "A"}
